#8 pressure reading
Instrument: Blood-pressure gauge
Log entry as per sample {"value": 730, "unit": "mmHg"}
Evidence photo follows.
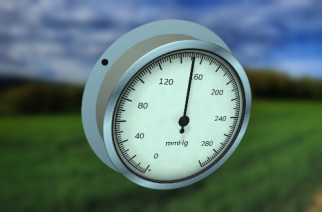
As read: {"value": 150, "unit": "mmHg"}
